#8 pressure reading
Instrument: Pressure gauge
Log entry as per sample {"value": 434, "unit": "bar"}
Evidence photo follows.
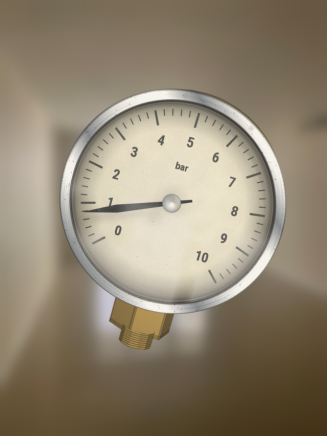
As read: {"value": 0.8, "unit": "bar"}
